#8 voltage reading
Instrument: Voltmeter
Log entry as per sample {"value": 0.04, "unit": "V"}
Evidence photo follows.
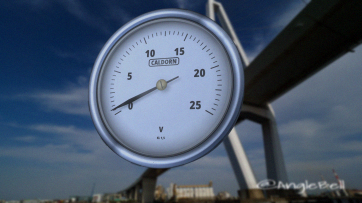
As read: {"value": 0.5, "unit": "V"}
